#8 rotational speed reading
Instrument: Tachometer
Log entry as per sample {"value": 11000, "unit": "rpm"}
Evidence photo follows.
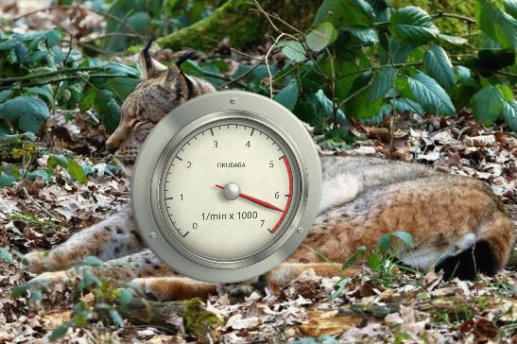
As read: {"value": 6400, "unit": "rpm"}
